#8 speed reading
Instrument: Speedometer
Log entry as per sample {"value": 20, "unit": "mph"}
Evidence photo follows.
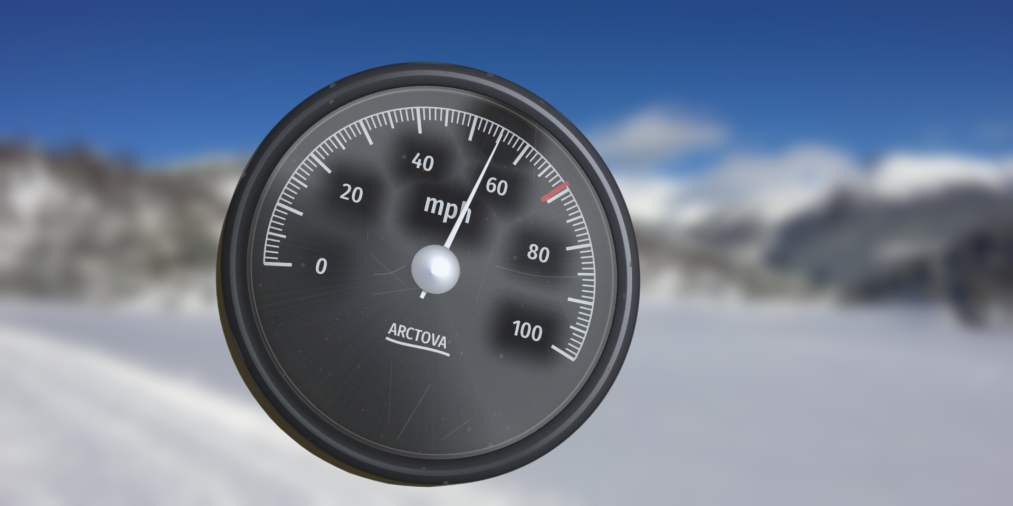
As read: {"value": 55, "unit": "mph"}
